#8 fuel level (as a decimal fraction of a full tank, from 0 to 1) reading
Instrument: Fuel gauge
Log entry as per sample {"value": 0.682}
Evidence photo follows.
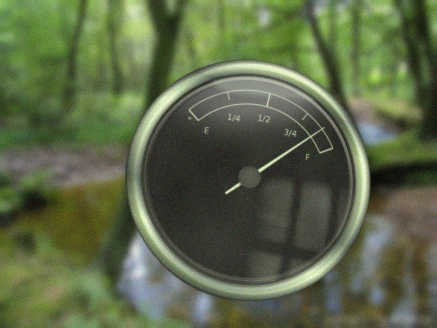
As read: {"value": 0.875}
